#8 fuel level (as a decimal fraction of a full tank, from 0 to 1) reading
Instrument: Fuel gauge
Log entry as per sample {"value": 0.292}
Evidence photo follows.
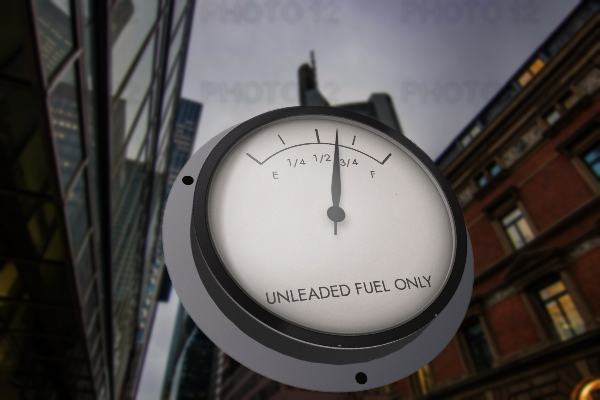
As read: {"value": 0.625}
